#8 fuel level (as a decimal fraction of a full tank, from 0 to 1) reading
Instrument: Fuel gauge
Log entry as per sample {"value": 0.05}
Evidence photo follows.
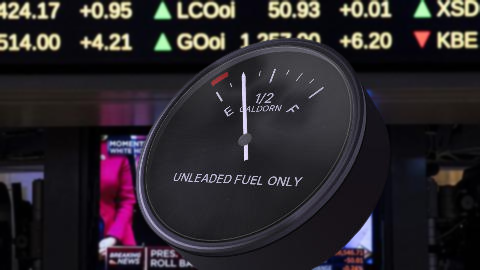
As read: {"value": 0.25}
